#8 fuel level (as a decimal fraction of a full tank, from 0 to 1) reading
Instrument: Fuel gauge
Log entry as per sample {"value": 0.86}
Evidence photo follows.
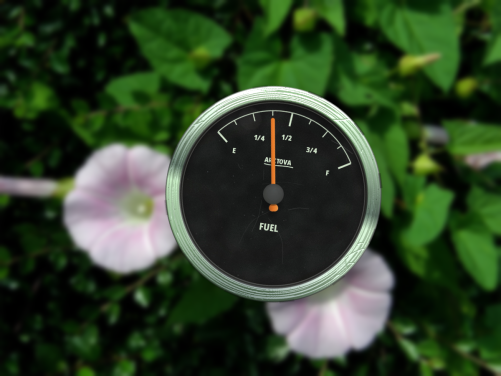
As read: {"value": 0.375}
